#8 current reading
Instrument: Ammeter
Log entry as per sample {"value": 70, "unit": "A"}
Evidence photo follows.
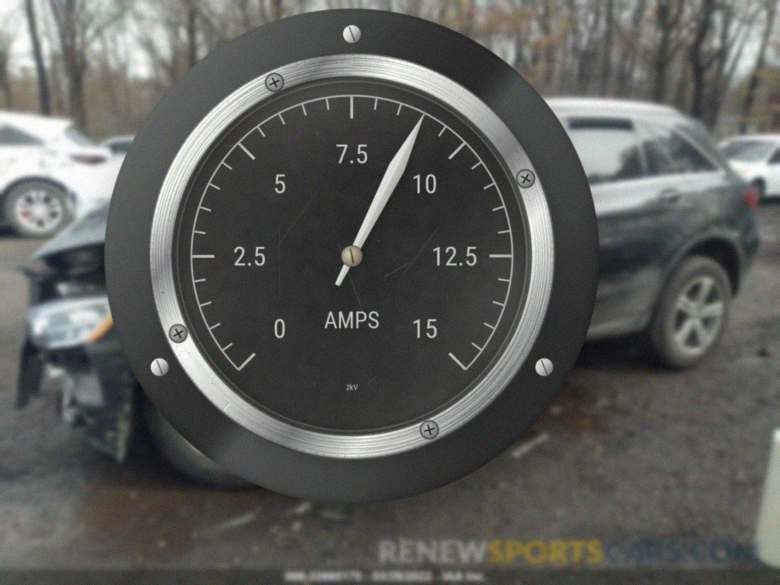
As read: {"value": 9, "unit": "A"}
